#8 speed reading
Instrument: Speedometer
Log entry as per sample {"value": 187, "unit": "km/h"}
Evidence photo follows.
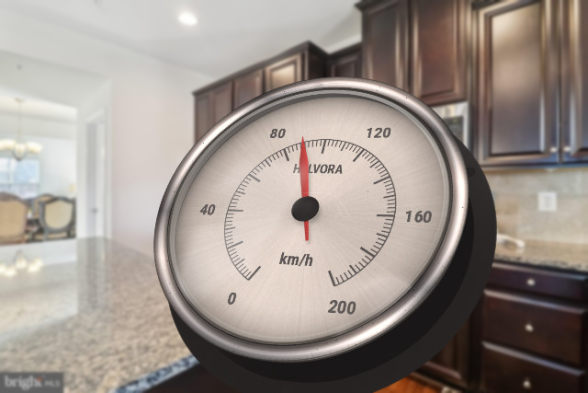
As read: {"value": 90, "unit": "km/h"}
